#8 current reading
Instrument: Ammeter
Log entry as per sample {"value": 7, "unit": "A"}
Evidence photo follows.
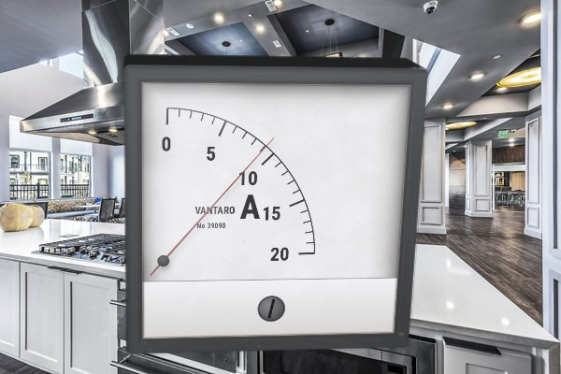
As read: {"value": 9, "unit": "A"}
